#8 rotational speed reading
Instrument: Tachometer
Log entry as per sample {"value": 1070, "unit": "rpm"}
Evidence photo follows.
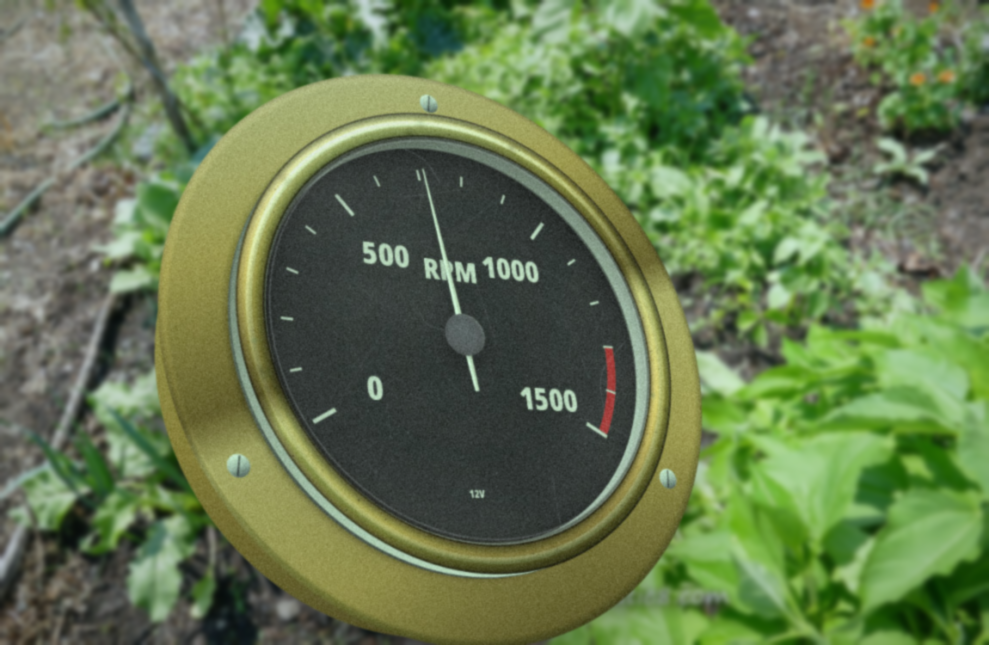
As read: {"value": 700, "unit": "rpm"}
